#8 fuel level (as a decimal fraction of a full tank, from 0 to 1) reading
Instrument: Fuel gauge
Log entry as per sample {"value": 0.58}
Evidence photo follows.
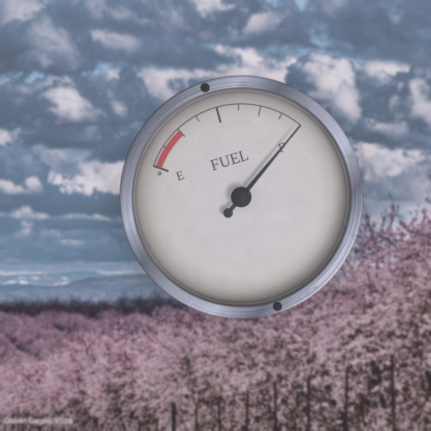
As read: {"value": 1}
